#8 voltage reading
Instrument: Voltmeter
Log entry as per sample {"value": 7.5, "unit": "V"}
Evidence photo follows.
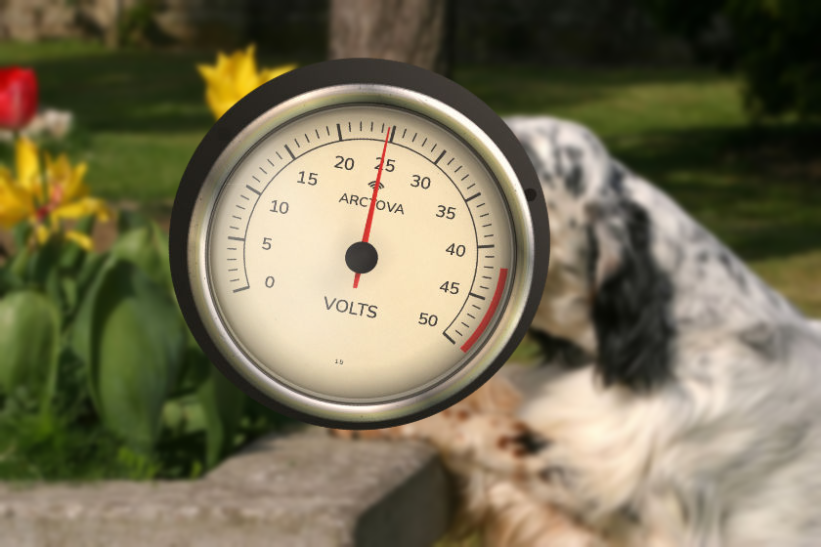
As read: {"value": 24.5, "unit": "V"}
